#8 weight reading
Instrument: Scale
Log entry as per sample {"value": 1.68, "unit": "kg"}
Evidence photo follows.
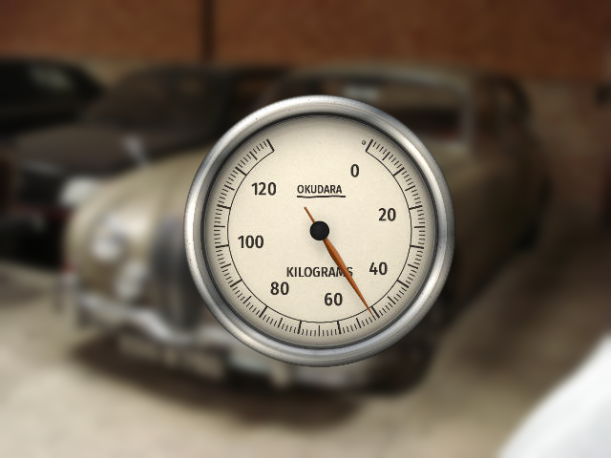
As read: {"value": 51, "unit": "kg"}
